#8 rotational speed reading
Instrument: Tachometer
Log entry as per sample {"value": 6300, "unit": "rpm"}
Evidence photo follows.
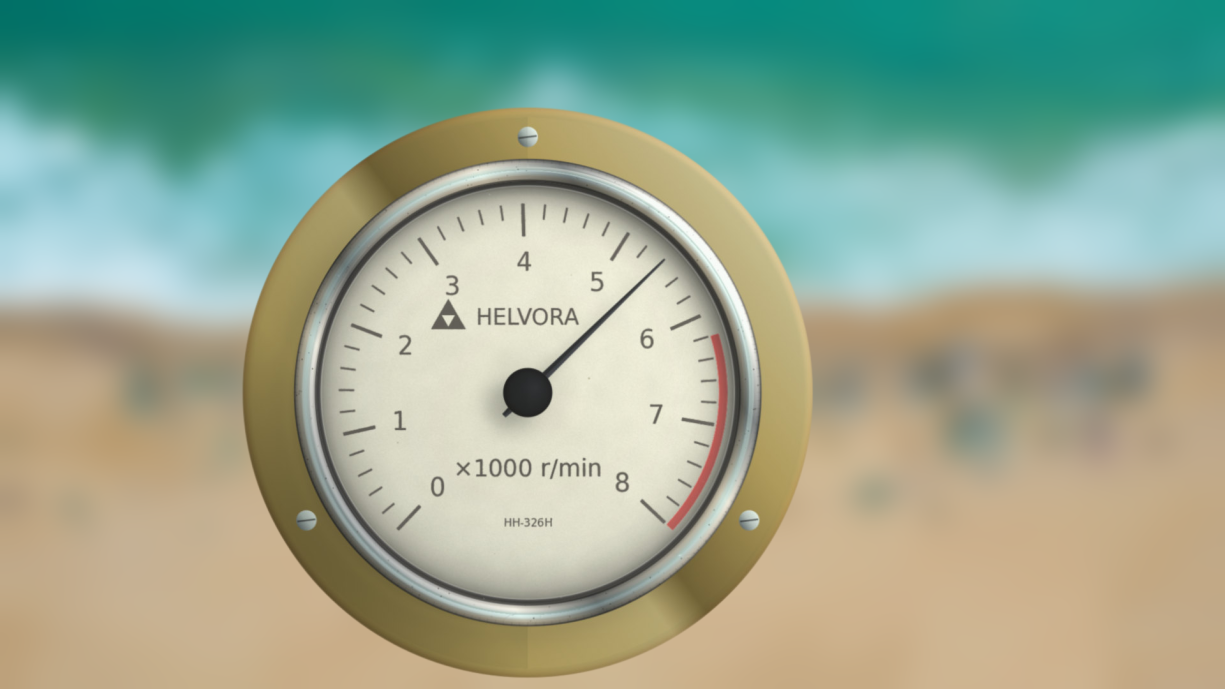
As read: {"value": 5400, "unit": "rpm"}
